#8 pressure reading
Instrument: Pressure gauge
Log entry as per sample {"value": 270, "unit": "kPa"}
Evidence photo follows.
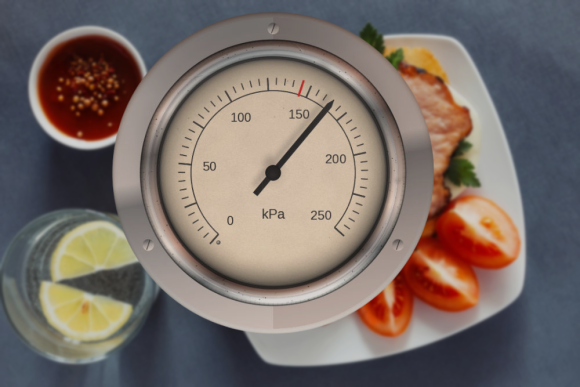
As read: {"value": 165, "unit": "kPa"}
